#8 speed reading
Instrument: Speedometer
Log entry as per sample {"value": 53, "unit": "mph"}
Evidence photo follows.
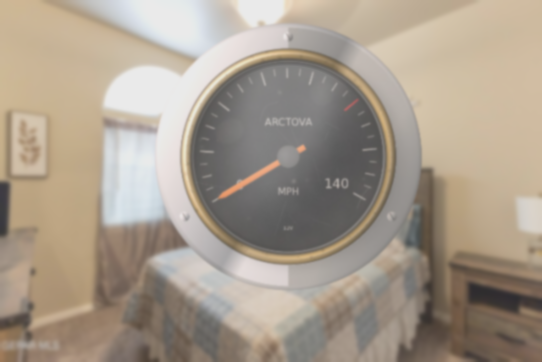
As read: {"value": 0, "unit": "mph"}
